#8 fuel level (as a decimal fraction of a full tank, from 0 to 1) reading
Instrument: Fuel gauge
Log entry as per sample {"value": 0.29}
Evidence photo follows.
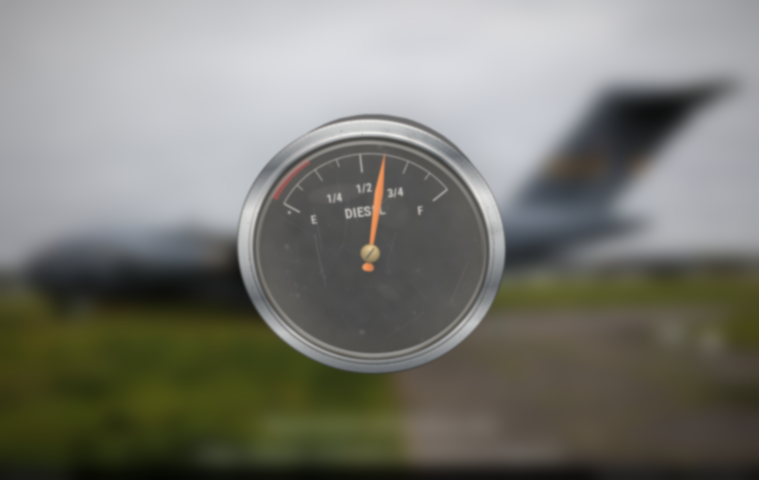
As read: {"value": 0.625}
